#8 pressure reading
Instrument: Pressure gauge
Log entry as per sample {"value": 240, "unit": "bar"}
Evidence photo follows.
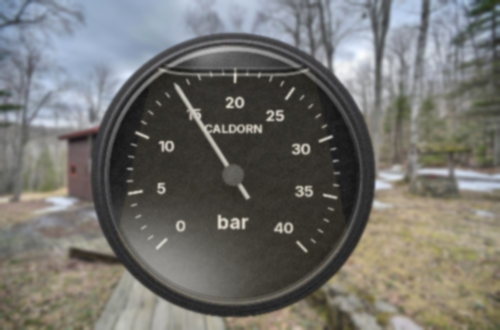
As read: {"value": 15, "unit": "bar"}
